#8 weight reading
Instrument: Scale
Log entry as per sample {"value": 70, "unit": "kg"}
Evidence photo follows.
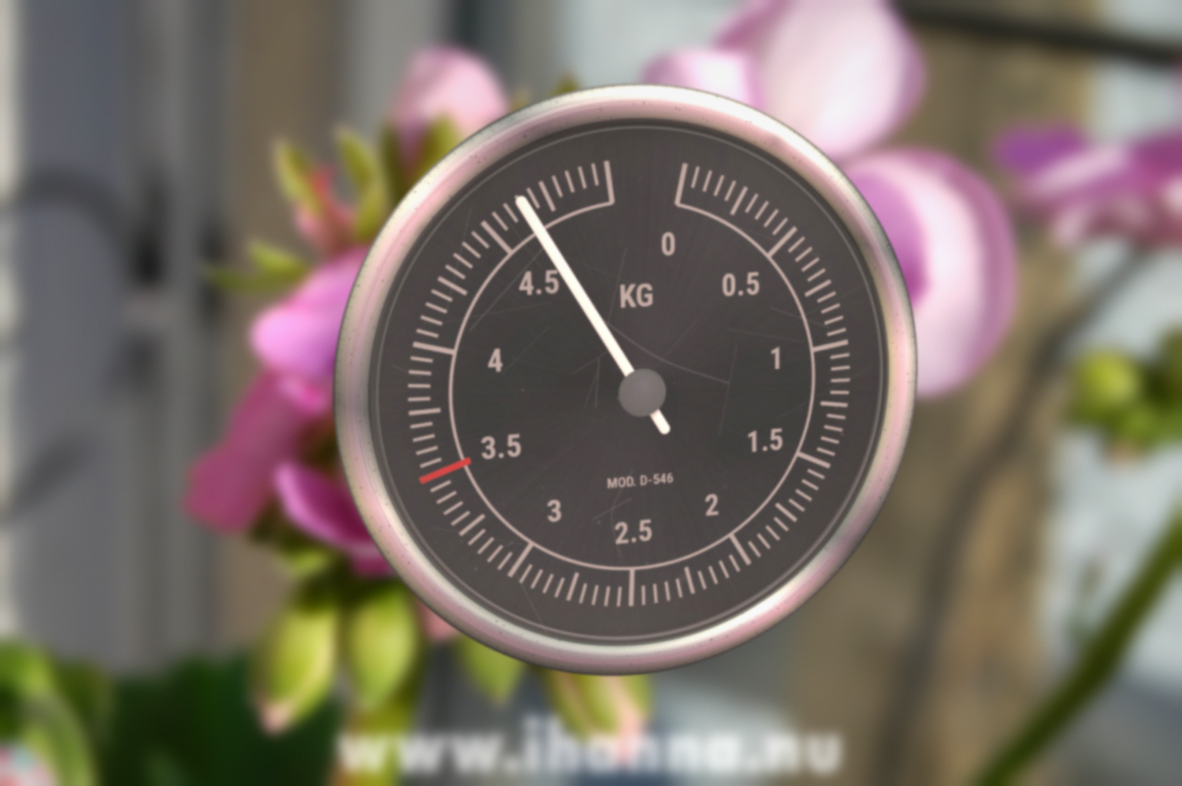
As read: {"value": 4.65, "unit": "kg"}
